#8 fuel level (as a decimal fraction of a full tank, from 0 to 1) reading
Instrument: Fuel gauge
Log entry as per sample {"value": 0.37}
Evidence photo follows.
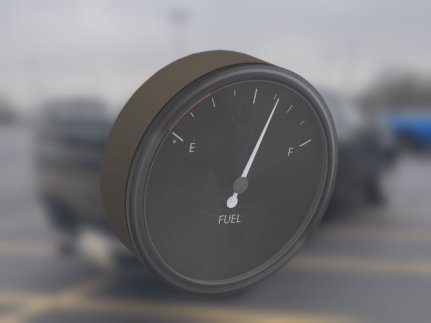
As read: {"value": 0.625}
